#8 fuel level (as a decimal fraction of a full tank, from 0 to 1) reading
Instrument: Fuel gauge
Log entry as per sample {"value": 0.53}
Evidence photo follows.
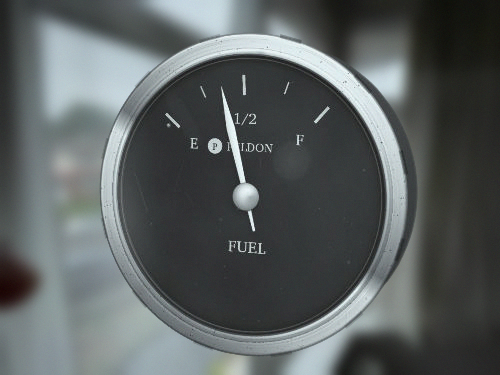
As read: {"value": 0.375}
